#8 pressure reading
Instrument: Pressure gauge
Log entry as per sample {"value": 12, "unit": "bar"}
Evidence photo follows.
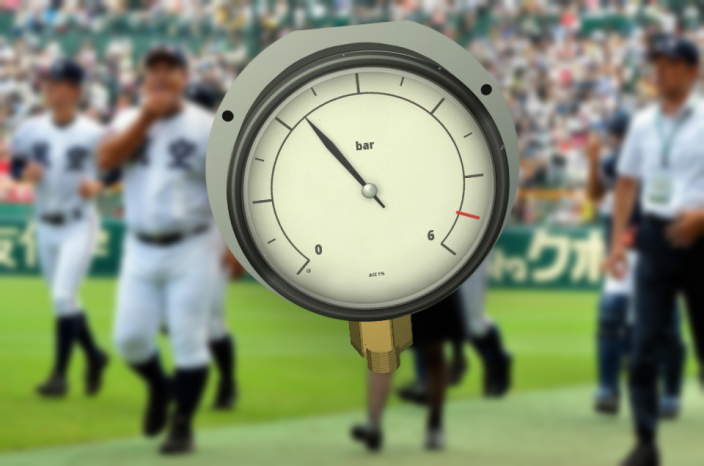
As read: {"value": 2.25, "unit": "bar"}
